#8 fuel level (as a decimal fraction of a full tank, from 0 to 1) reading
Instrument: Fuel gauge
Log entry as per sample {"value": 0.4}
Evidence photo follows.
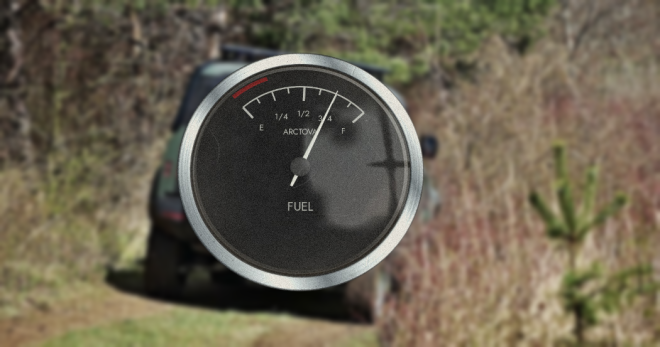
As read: {"value": 0.75}
